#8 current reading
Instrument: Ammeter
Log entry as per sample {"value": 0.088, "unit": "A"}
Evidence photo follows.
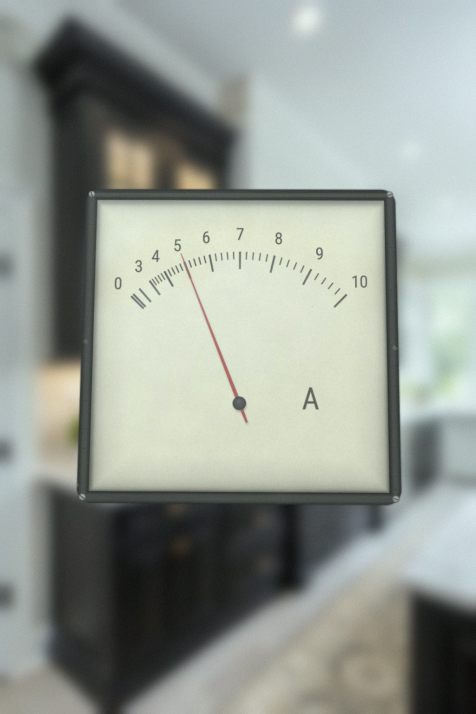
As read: {"value": 5, "unit": "A"}
